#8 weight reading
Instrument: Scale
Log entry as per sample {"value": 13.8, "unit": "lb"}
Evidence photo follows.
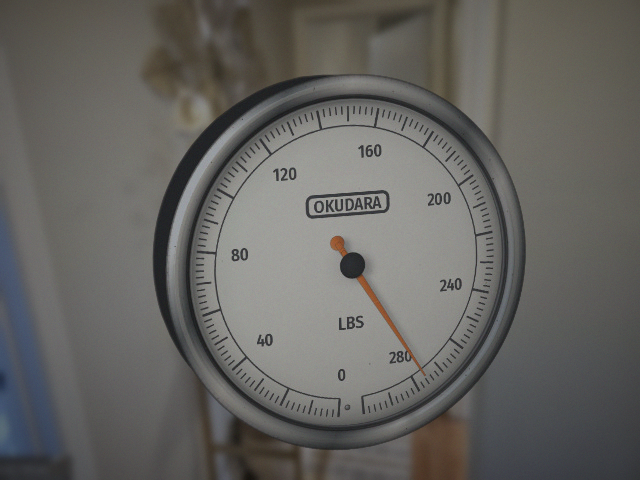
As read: {"value": 276, "unit": "lb"}
